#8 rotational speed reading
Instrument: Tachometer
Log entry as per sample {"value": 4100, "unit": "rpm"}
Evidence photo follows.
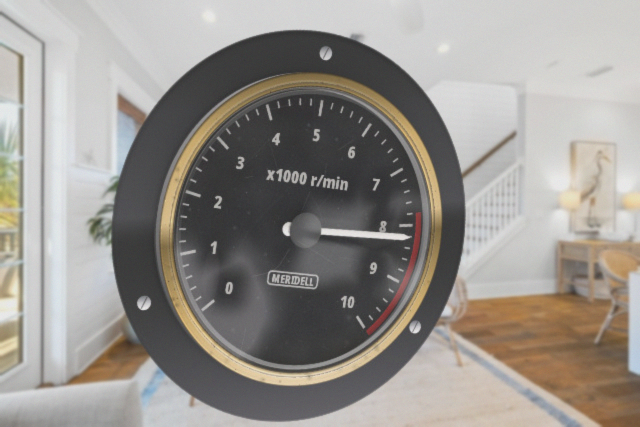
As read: {"value": 8200, "unit": "rpm"}
